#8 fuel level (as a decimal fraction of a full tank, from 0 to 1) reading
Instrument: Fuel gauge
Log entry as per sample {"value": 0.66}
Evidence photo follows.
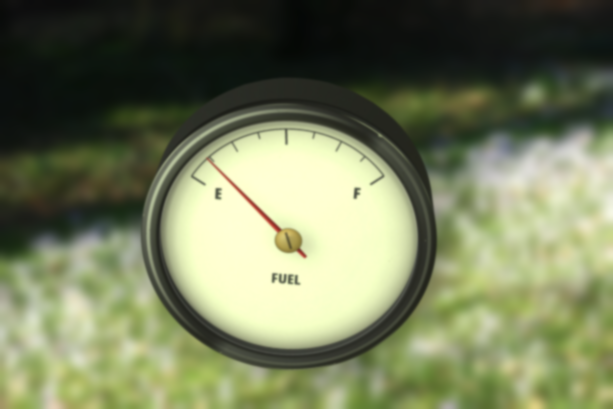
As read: {"value": 0.125}
